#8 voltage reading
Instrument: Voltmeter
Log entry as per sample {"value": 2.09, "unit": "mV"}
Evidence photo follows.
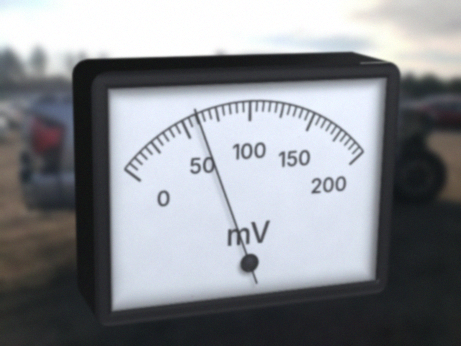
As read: {"value": 60, "unit": "mV"}
